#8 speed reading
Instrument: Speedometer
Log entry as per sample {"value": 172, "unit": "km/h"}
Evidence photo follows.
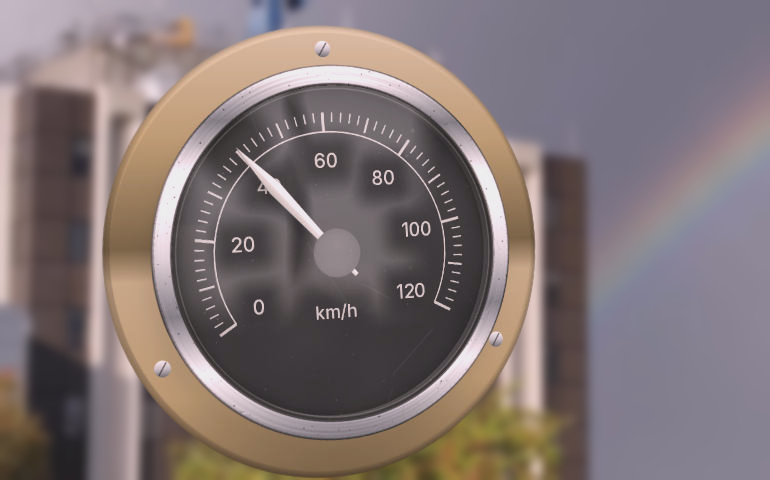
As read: {"value": 40, "unit": "km/h"}
